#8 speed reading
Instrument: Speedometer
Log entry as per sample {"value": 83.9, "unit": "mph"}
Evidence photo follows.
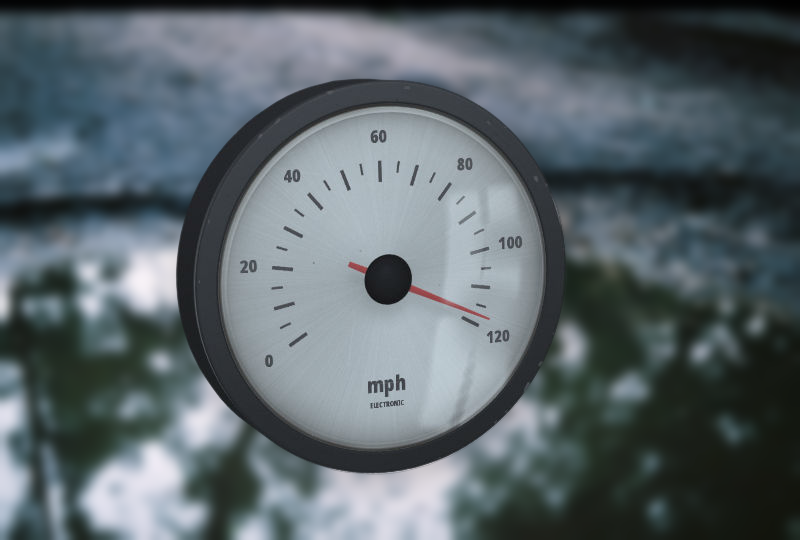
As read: {"value": 117.5, "unit": "mph"}
